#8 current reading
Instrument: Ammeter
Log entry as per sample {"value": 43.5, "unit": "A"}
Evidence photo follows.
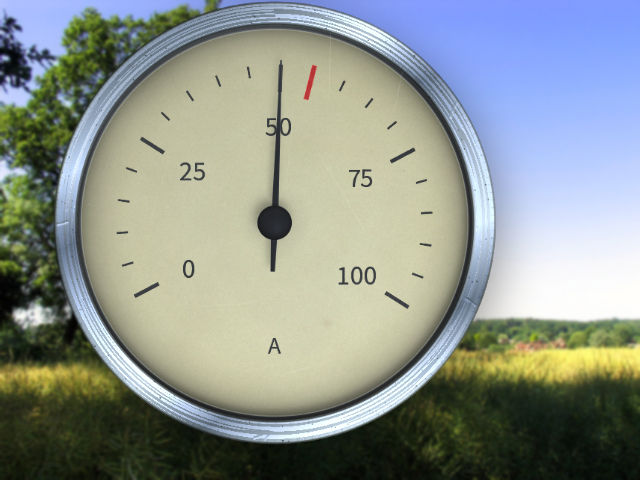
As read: {"value": 50, "unit": "A"}
